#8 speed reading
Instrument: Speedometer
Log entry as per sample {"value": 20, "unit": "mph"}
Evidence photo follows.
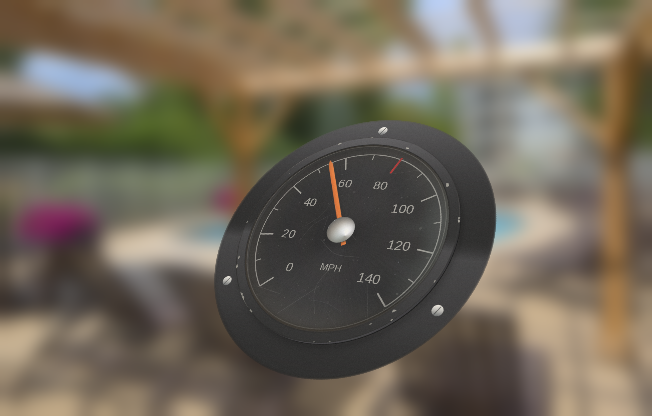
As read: {"value": 55, "unit": "mph"}
